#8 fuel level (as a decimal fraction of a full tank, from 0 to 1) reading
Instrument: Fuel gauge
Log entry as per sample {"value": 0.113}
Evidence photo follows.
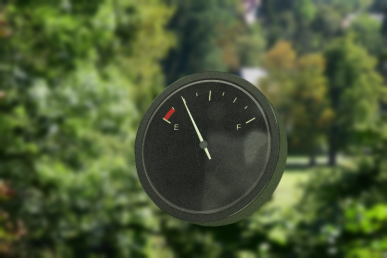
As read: {"value": 0.25}
